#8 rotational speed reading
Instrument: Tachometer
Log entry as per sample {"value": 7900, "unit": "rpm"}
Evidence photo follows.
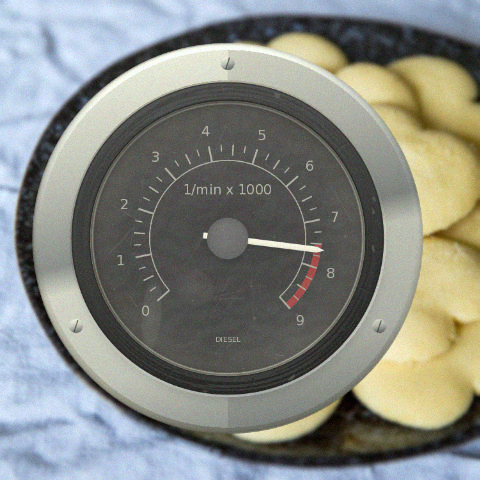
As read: {"value": 7625, "unit": "rpm"}
